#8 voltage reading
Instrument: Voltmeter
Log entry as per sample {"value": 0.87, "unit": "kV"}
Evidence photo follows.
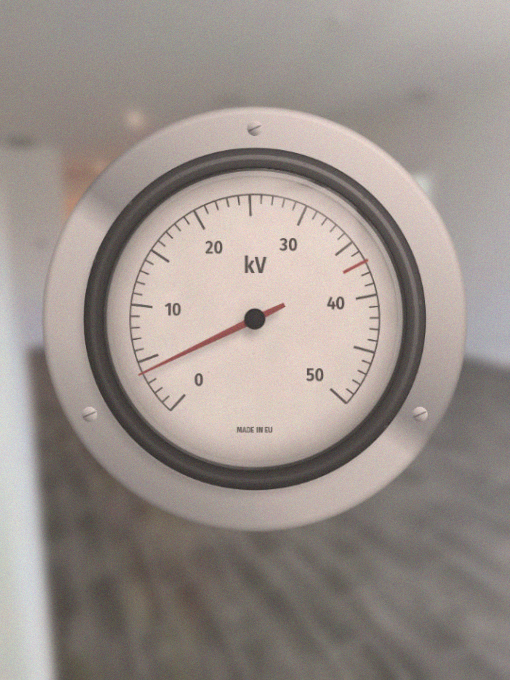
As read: {"value": 4, "unit": "kV"}
